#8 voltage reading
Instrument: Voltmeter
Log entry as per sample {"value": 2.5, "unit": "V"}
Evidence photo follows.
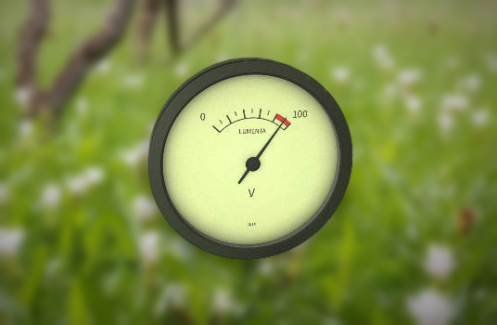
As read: {"value": 90, "unit": "V"}
